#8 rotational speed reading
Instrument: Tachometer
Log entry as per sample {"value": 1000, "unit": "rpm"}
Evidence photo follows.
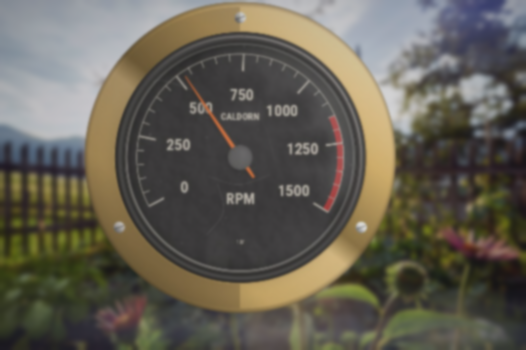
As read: {"value": 525, "unit": "rpm"}
